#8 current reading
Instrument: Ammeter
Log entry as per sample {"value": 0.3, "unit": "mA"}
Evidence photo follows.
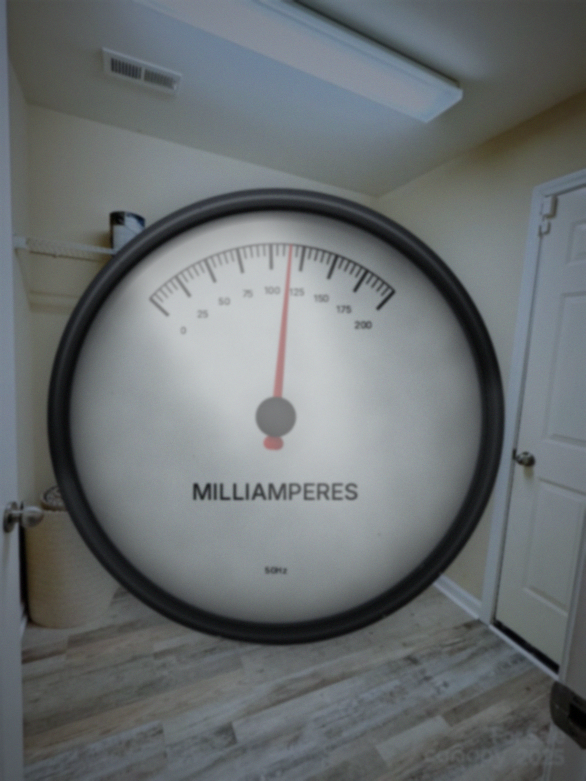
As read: {"value": 115, "unit": "mA"}
